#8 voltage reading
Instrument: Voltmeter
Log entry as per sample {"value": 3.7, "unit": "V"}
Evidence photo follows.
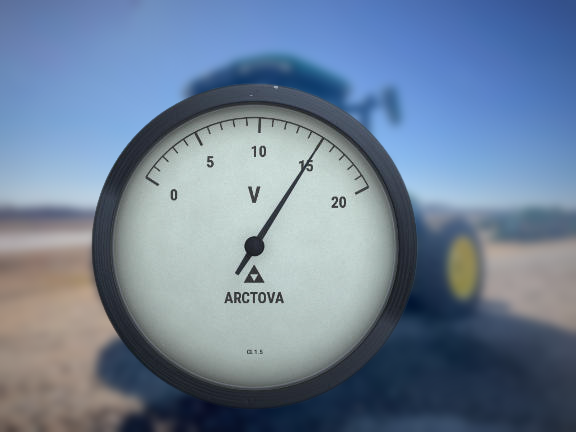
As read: {"value": 15, "unit": "V"}
